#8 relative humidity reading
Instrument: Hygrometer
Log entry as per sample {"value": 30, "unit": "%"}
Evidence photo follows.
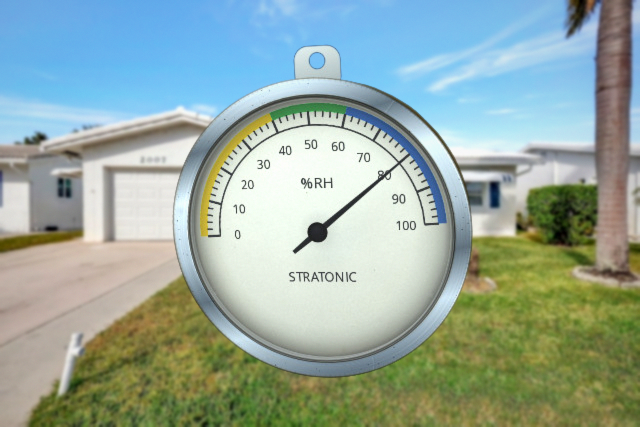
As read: {"value": 80, "unit": "%"}
